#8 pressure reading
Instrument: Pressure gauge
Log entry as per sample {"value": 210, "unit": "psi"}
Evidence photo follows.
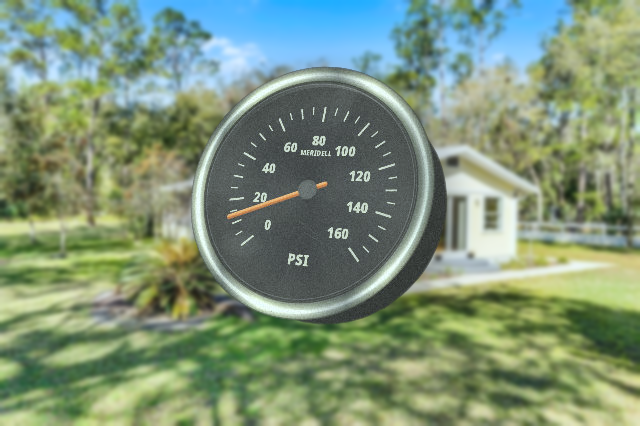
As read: {"value": 12.5, "unit": "psi"}
